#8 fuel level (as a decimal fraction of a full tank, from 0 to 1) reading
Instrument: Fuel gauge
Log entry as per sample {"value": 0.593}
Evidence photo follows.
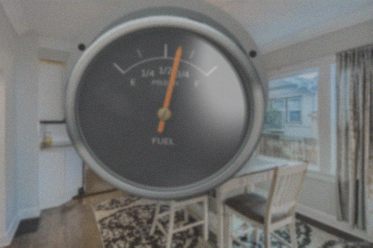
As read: {"value": 0.625}
